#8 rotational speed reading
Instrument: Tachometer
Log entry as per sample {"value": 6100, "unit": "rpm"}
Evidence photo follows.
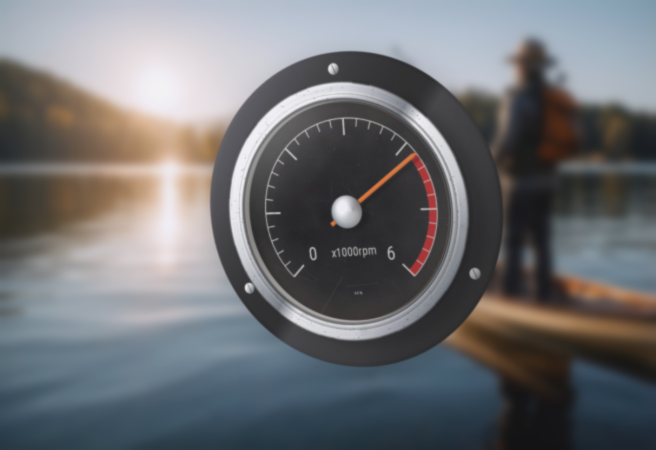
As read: {"value": 4200, "unit": "rpm"}
